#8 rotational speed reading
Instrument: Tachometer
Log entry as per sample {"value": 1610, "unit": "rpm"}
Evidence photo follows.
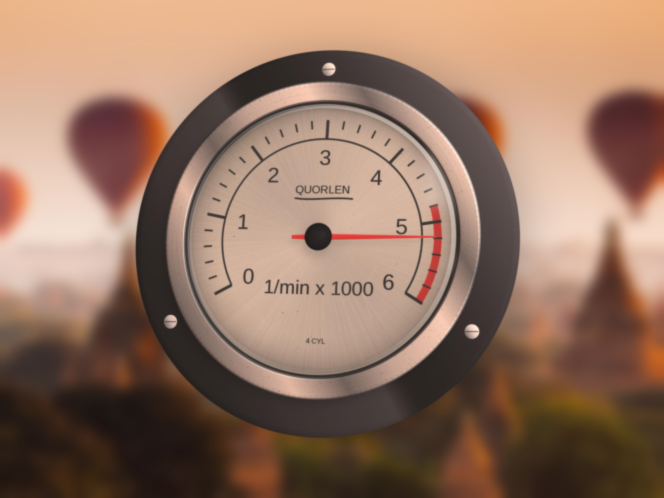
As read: {"value": 5200, "unit": "rpm"}
